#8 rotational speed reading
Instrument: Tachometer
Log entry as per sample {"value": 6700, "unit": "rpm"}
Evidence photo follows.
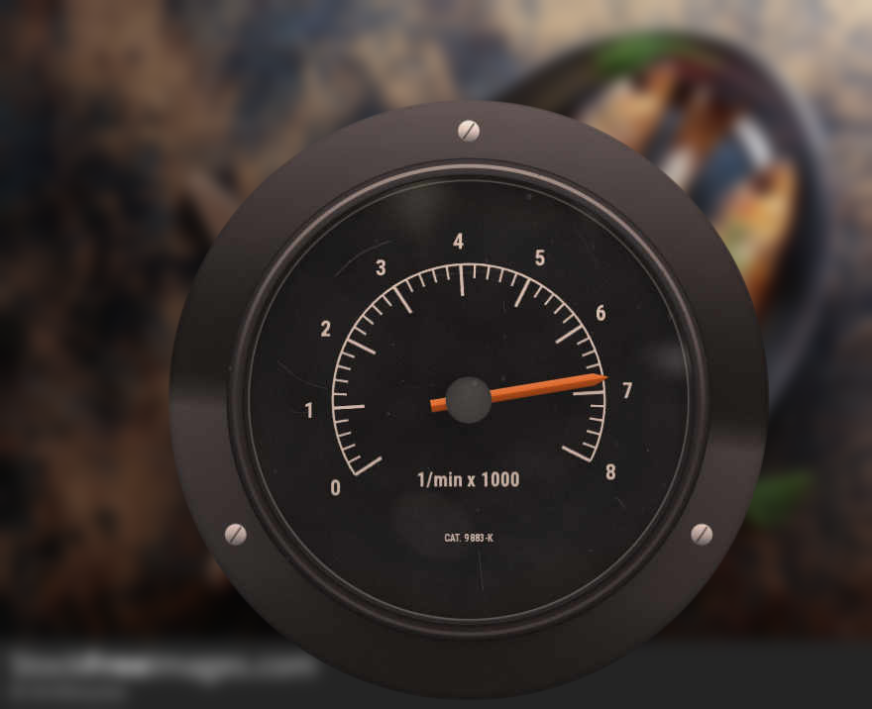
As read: {"value": 6800, "unit": "rpm"}
